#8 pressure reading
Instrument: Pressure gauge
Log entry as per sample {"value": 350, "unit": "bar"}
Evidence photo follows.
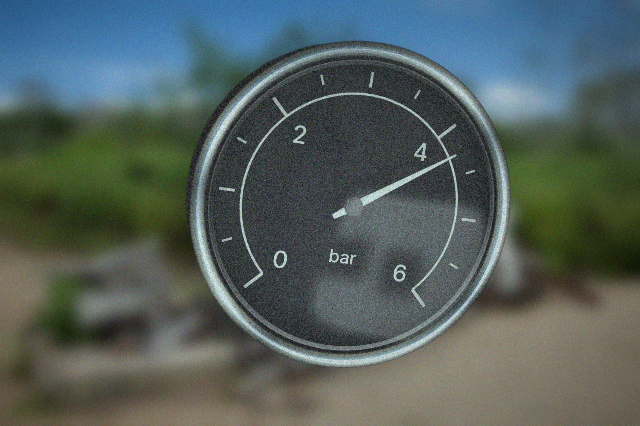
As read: {"value": 4.25, "unit": "bar"}
